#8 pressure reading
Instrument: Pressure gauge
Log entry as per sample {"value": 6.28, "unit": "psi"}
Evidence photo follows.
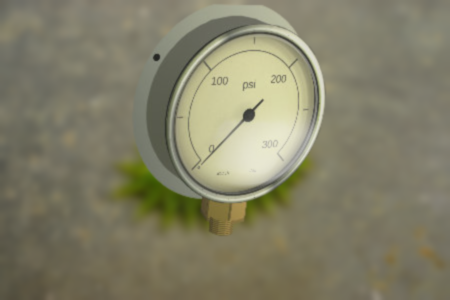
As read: {"value": 0, "unit": "psi"}
